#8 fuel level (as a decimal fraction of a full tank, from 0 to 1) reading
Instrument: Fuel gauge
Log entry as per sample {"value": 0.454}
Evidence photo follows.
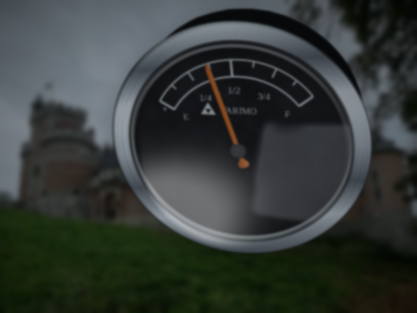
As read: {"value": 0.375}
